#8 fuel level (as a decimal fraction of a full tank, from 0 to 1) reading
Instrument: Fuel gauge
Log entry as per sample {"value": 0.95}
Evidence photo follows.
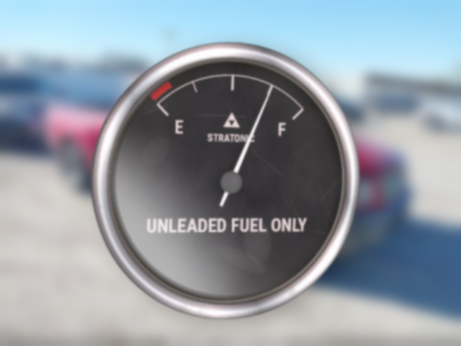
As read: {"value": 0.75}
